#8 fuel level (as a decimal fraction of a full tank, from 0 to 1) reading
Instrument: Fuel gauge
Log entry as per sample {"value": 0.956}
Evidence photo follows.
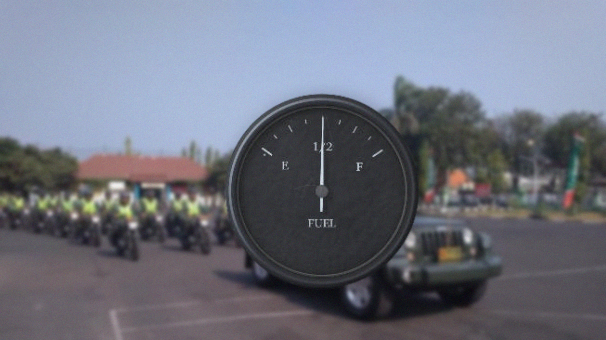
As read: {"value": 0.5}
